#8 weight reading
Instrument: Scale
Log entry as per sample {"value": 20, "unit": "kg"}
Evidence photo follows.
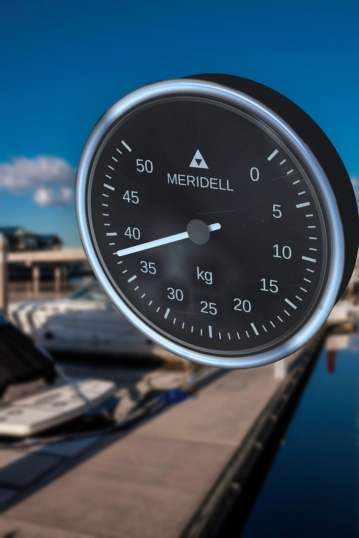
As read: {"value": 38, "unit": "kg"}
